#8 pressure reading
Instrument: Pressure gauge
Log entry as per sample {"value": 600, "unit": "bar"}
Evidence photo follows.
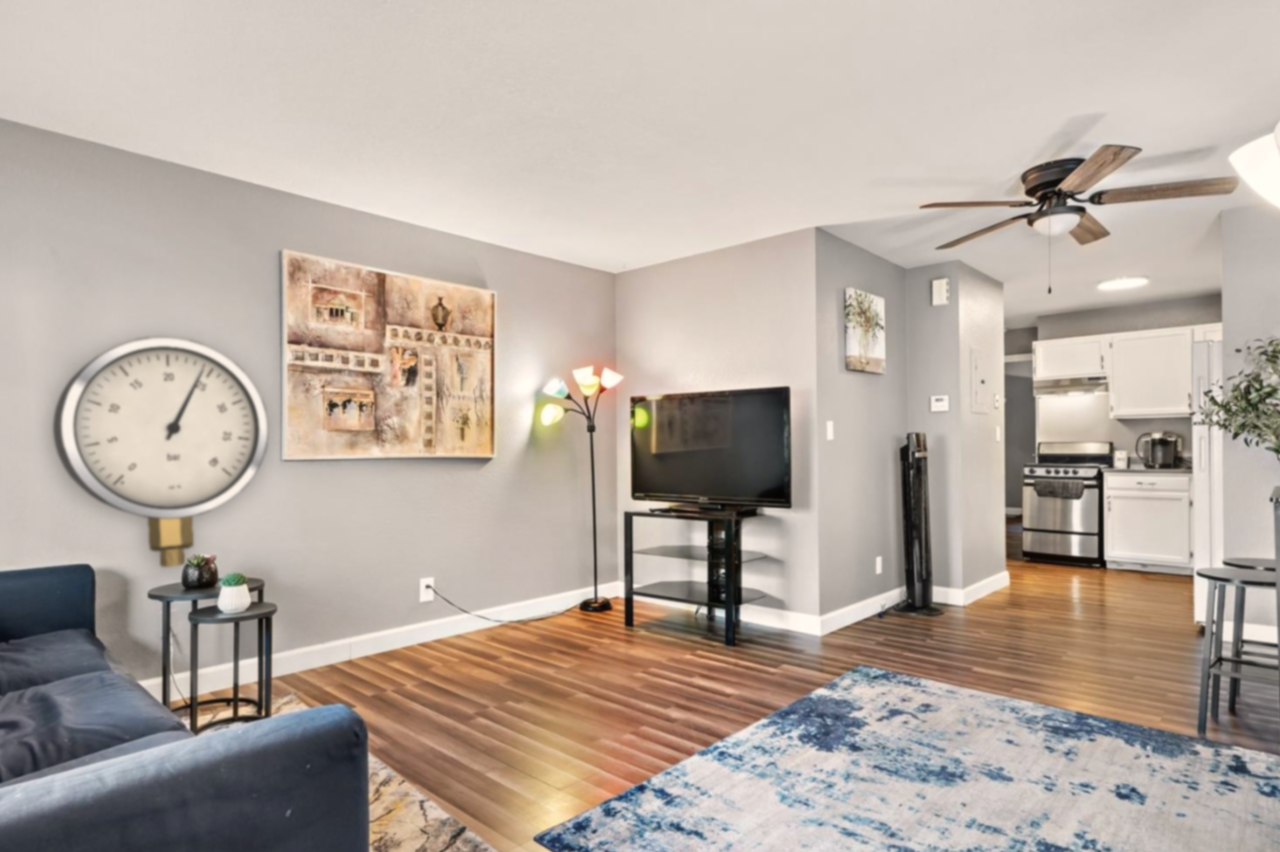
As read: {"value": 24, "unit": "bar"}
